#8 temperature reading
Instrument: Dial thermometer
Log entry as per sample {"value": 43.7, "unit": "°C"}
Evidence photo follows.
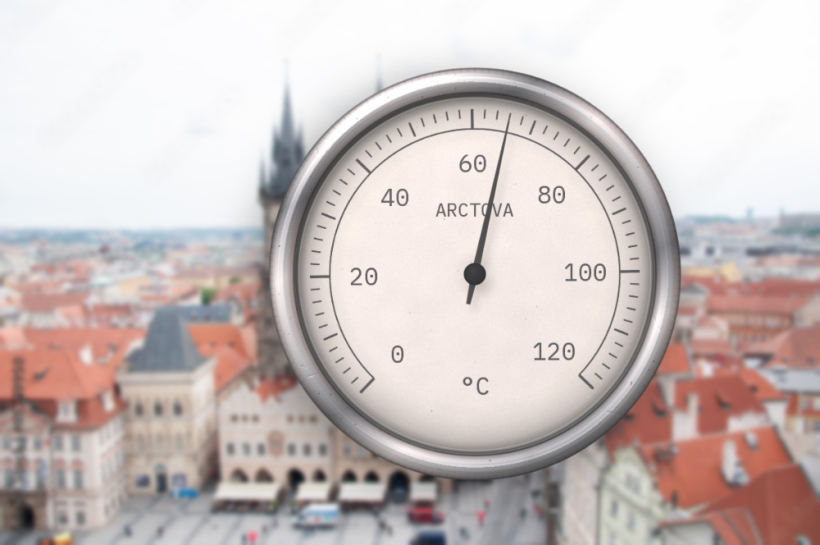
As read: {"value": 66, "unit": "°C"}
